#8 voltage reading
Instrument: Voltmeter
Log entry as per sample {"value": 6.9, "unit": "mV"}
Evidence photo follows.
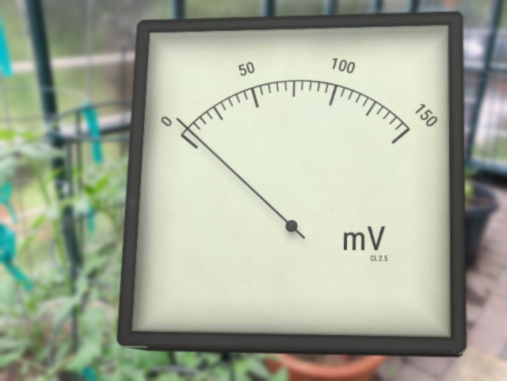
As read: {"value": 5, "unit": "mV"}
